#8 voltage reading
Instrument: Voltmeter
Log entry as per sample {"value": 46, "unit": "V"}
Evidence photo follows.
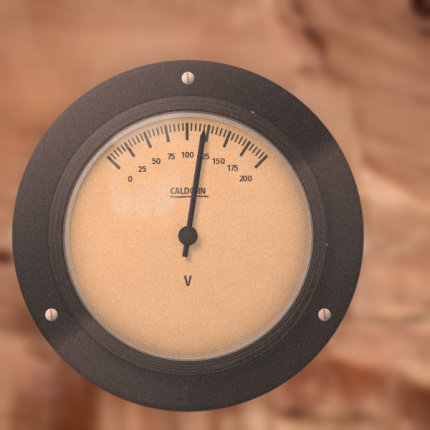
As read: {"value": 120, "unit": "V"}
